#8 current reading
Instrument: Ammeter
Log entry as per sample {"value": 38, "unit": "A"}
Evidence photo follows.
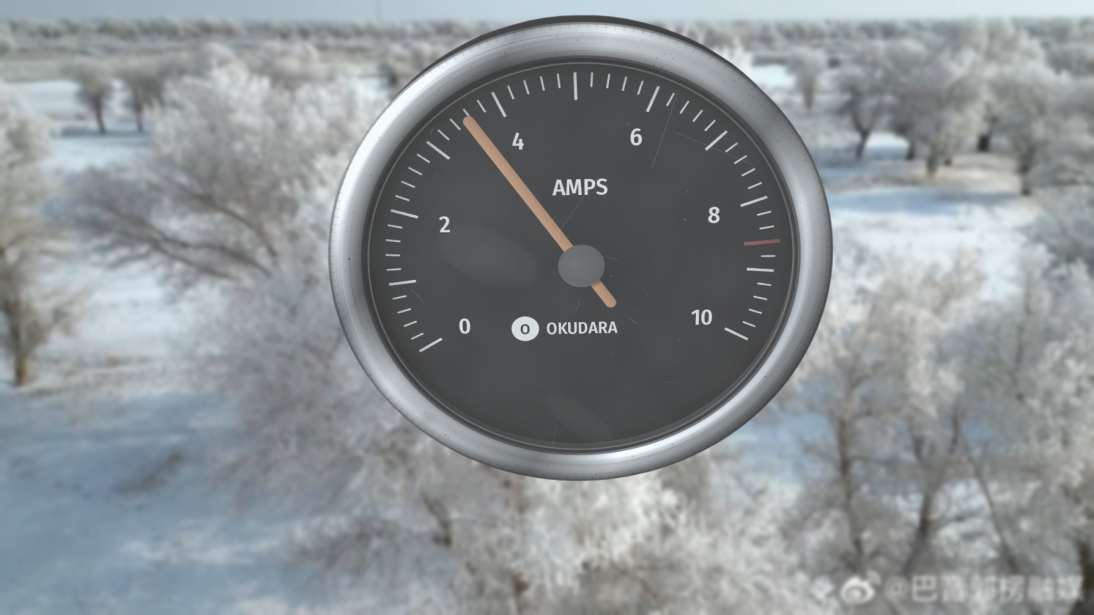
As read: {"value": 3.6, "unit": "A"}
